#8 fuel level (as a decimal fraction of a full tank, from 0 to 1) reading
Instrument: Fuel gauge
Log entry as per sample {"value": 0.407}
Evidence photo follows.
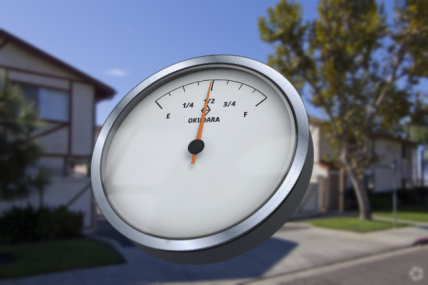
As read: {"value": 0.5}
